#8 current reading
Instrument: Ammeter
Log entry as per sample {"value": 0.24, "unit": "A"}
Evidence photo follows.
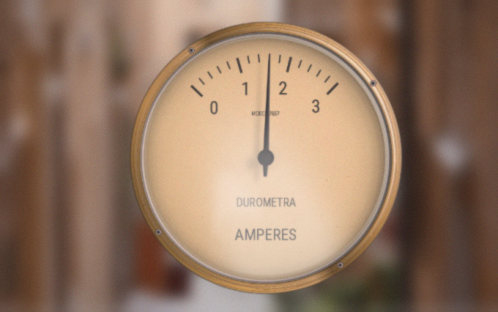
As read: {"value": 1.6, "unit": "A"}
